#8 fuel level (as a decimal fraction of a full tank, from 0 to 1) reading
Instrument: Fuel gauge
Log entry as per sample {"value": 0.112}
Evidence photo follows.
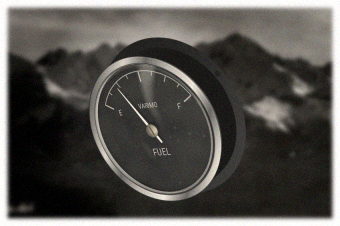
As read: {"value": 0.25}
